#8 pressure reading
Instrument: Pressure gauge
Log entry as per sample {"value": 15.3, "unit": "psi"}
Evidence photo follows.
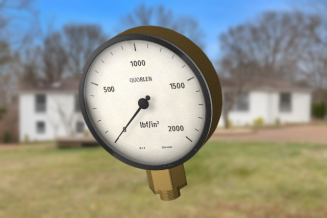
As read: {"value": 0, "unit": "psi"}
